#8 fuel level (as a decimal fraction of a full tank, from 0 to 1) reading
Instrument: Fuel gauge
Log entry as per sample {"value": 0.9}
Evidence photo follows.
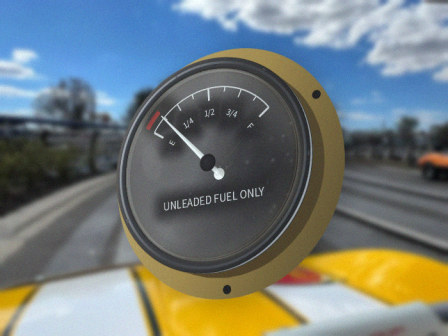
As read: {"value": 0.125}
